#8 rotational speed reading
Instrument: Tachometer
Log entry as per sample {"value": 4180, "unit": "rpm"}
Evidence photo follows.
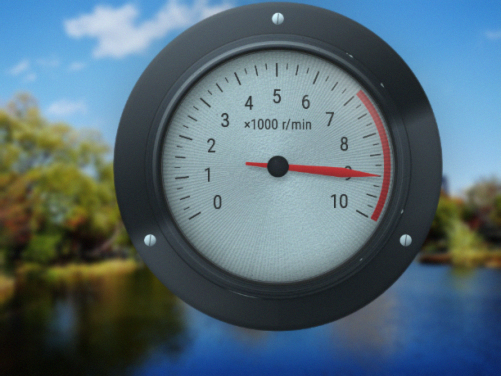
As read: {"value": 9000, "unit": "rpm"}
